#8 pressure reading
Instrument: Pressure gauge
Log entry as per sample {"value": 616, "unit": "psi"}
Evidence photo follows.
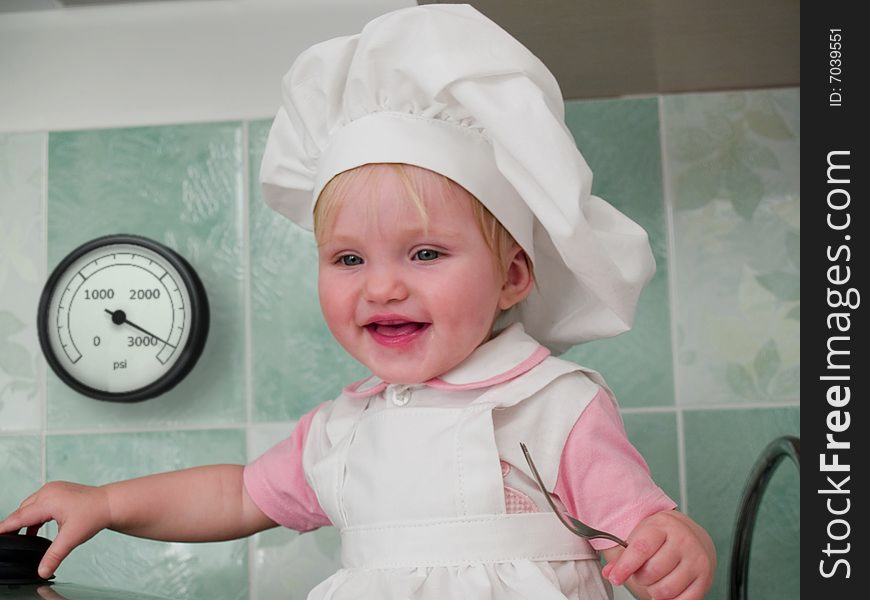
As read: {"value": 2800, "unit": "psi"}
